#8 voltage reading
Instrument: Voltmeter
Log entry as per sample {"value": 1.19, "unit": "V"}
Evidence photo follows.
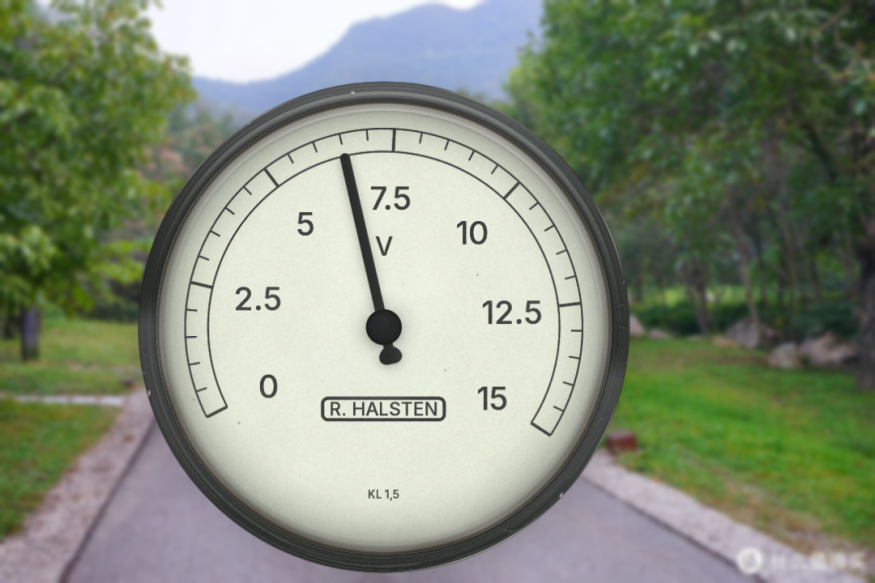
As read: {"value": 6.5, "unit": "V"}
